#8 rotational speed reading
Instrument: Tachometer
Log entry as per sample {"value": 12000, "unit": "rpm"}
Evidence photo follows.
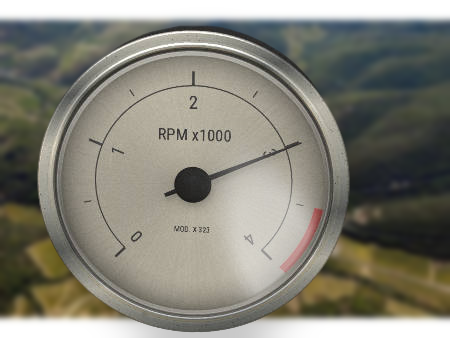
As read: {"value": 3000, "unit": "rpm"}
